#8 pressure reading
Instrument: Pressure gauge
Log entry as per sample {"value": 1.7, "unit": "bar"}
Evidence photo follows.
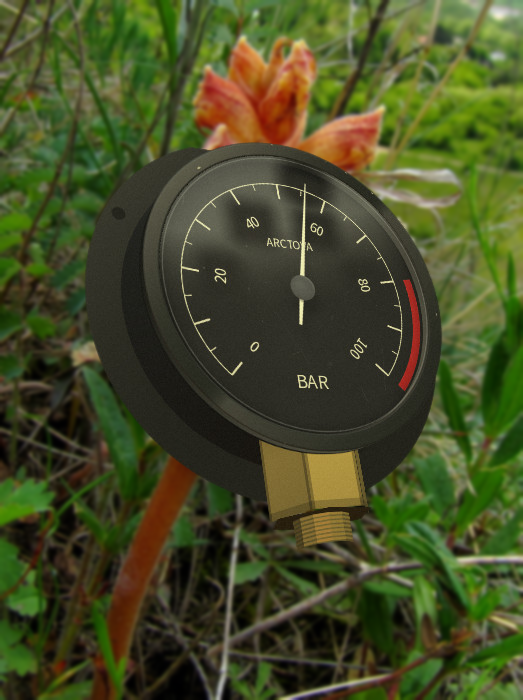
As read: {"value": 55, "unit": "bar"}
